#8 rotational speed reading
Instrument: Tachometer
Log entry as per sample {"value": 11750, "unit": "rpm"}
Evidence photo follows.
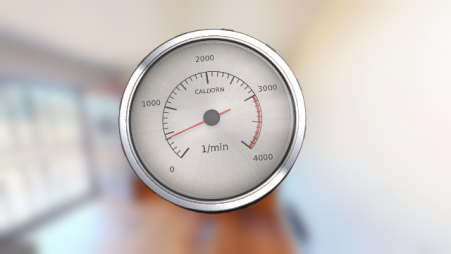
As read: {"value": 400, "unit": "rpm"}
